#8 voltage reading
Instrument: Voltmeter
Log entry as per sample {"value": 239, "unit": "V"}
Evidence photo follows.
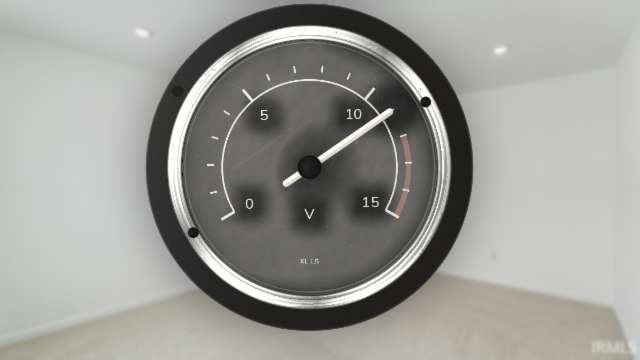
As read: {"value": 11, "unit": "V"}
